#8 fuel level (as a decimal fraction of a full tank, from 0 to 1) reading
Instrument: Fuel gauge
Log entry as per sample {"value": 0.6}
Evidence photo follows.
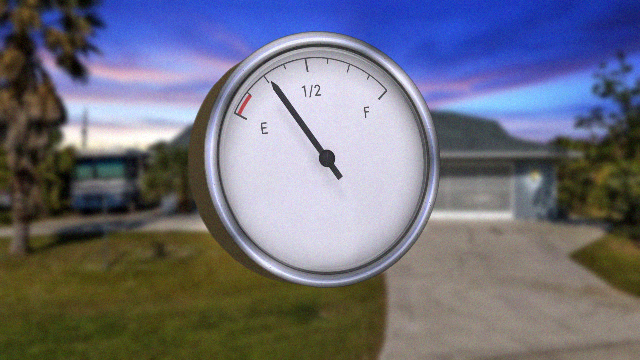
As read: {"value": 0.25}
